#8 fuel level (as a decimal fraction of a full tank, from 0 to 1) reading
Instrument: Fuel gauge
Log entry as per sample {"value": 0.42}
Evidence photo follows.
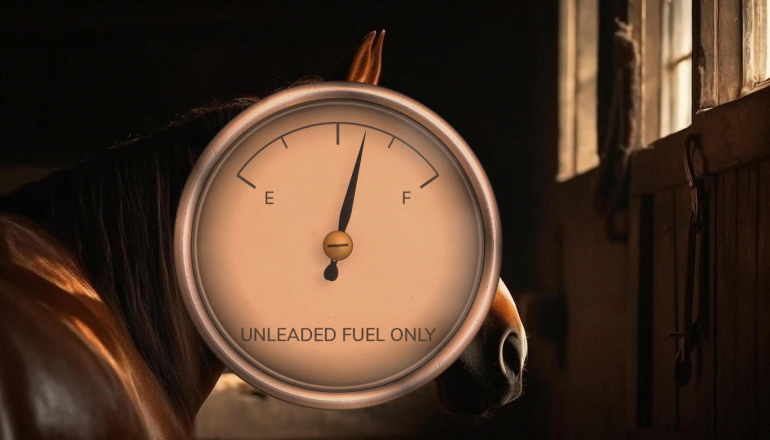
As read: {"value": 0.625}
